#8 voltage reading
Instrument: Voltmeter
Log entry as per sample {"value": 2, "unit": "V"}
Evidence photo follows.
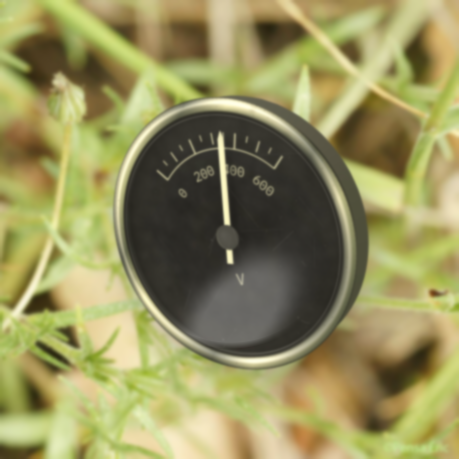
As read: {"value": 350, "unit": "V"}
